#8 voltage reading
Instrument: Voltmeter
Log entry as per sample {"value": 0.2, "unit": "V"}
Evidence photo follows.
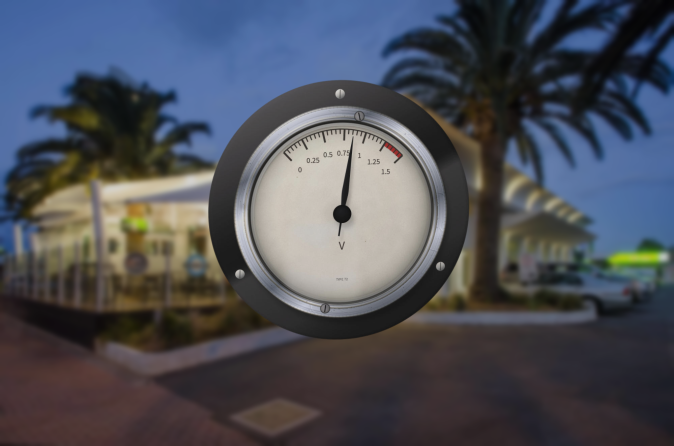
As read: {"value": 0.85, "unit": "V"}
